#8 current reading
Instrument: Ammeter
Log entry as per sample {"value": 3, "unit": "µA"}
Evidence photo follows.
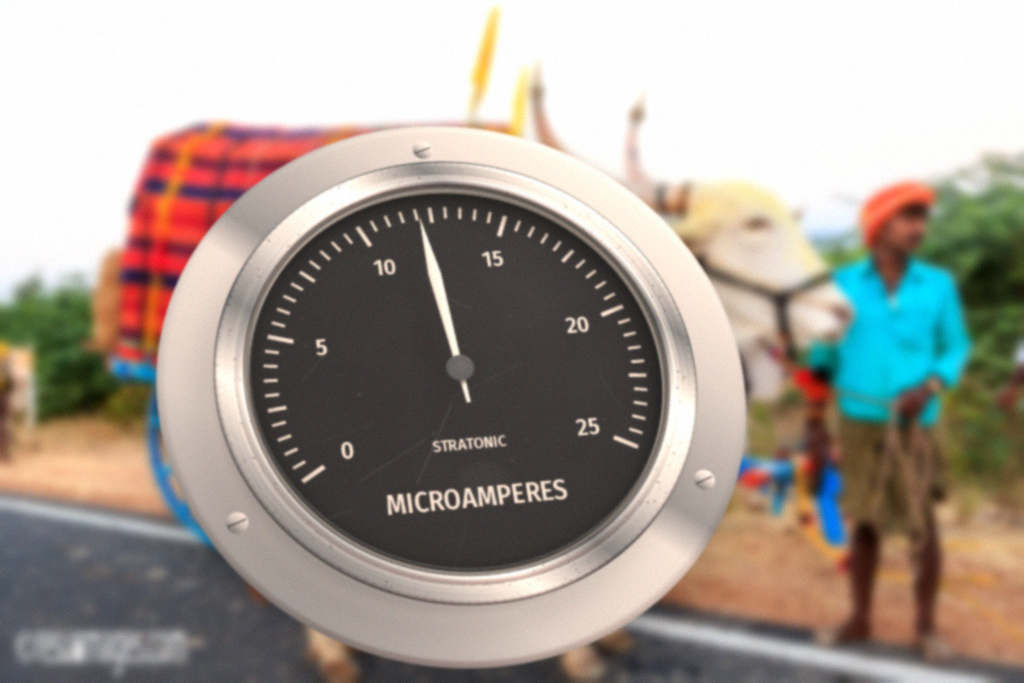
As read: {"value": 12, "unit": "µA"}
